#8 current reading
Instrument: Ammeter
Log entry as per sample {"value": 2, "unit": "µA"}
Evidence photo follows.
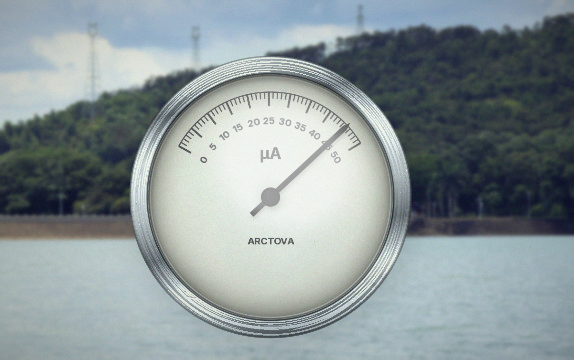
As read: {"value": 45, "unit": "µA"}
